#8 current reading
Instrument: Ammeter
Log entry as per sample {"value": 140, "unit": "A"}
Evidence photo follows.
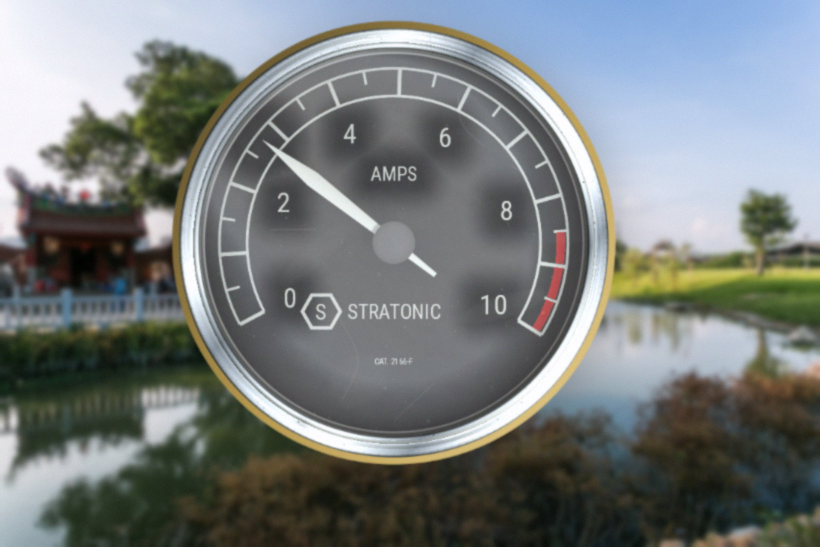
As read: {"value": 2.75, "unit": "A"}
